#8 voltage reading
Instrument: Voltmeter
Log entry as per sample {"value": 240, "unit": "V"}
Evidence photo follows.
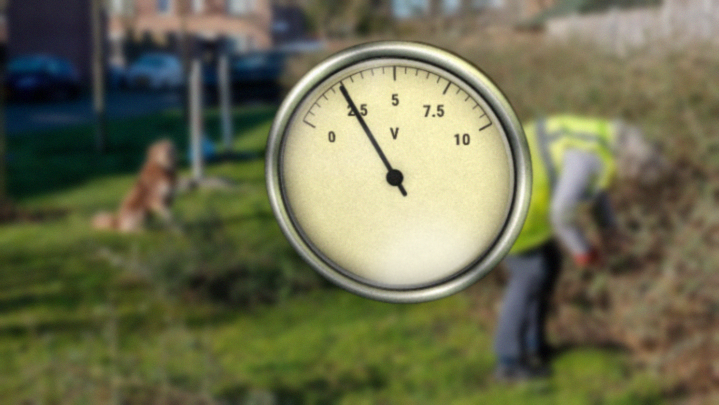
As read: {"value": 2.5, "unit": "V"}
